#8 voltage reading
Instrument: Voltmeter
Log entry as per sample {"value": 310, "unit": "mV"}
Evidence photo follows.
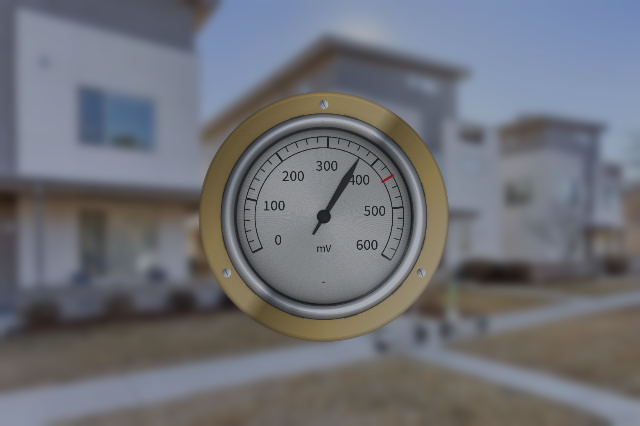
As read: {"value": 370, "unit": "mV"}
